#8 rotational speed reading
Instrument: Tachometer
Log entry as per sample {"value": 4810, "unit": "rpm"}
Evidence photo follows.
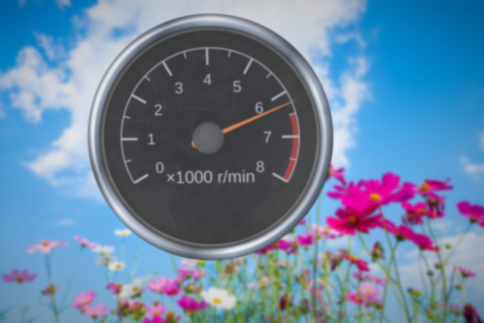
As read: {"value": 6250, "unit": "rpm"}
